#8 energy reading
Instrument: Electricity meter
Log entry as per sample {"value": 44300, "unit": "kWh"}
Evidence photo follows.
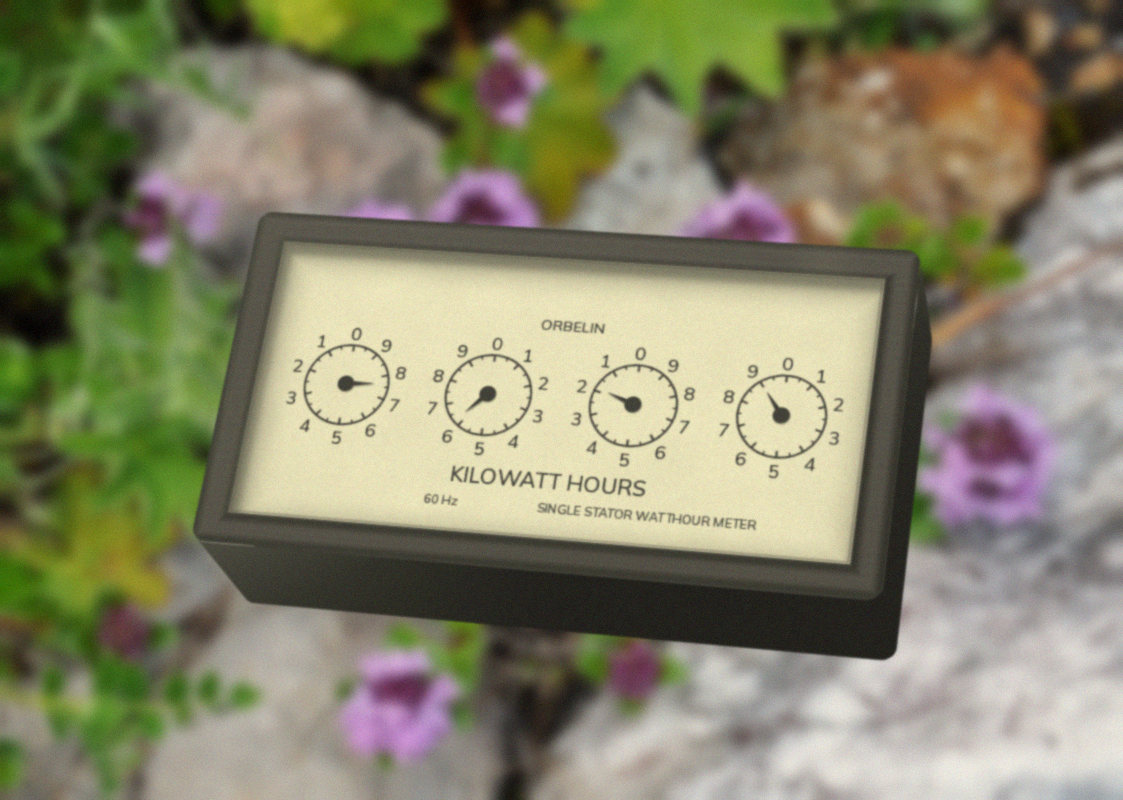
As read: {"value": 7619, "unit": "kWh"}
